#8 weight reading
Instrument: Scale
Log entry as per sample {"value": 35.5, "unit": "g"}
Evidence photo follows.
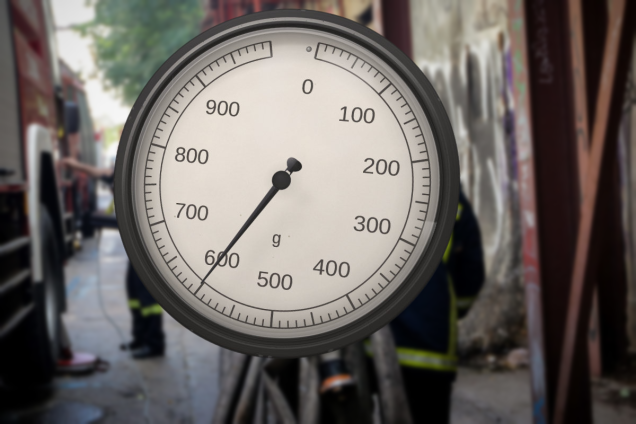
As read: {"value": 600, "unit": "g"}
